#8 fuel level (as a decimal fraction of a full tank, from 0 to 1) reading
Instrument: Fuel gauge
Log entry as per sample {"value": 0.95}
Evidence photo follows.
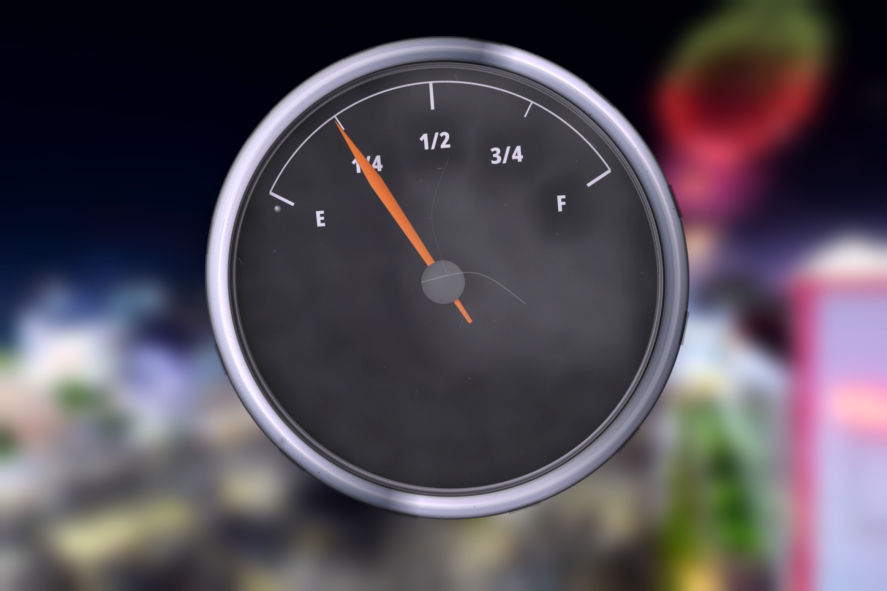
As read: {"value": 0.25}
